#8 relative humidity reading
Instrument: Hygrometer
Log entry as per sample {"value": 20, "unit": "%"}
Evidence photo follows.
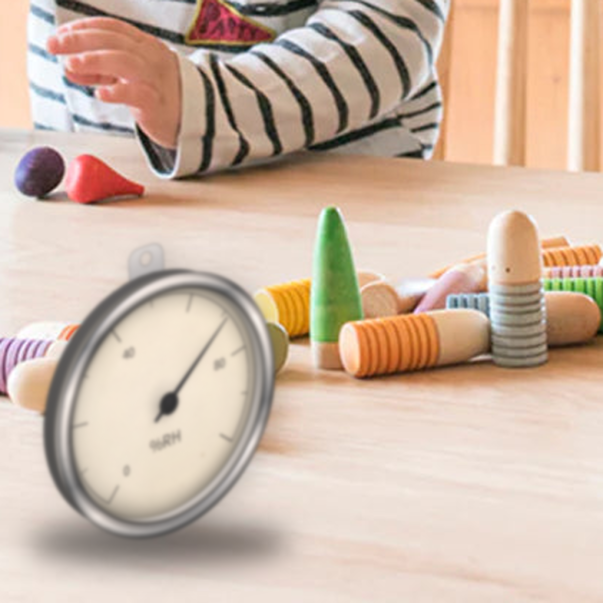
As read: {"value": 70, "unit": "%"}
